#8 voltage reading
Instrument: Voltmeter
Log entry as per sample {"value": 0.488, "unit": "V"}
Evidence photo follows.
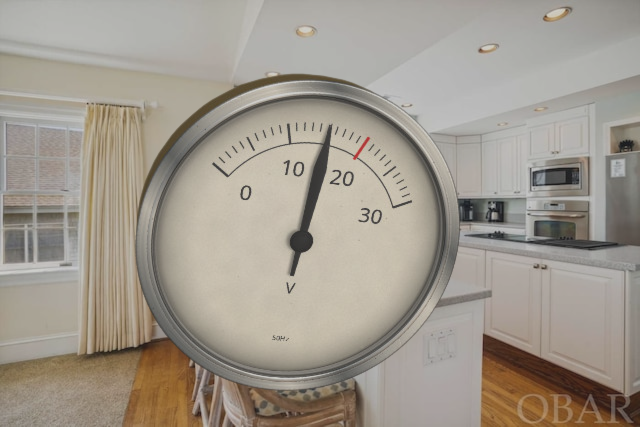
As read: {"value": 15, "unit": "V"}
